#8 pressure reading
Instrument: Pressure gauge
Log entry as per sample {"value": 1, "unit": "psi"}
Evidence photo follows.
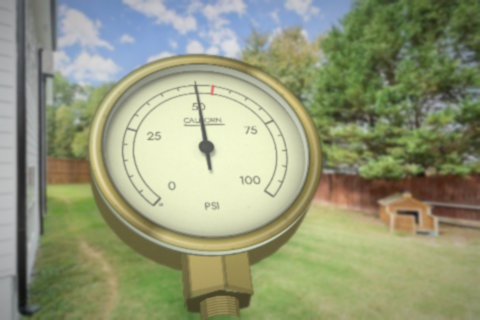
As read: {"value": 50, "unit": "psi"}
